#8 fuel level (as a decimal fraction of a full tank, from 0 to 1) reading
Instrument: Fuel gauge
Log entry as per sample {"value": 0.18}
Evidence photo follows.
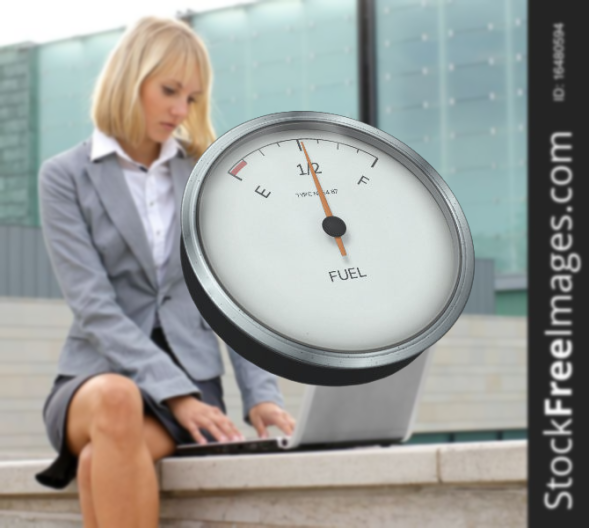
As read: {"value": 0.5}
